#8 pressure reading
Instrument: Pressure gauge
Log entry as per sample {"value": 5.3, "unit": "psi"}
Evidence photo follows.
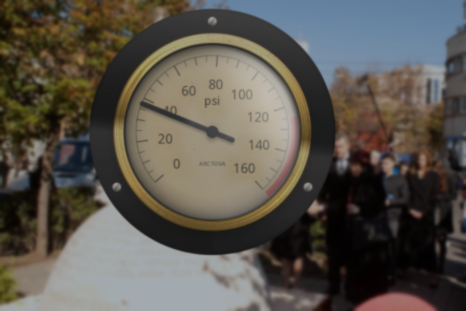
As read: {"value": 37.5, "unit": "psi"}
